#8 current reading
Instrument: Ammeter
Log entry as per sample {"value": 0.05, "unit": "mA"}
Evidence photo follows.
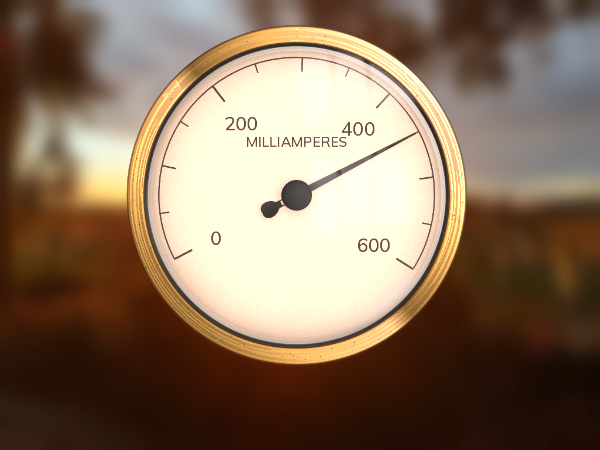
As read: {"value": 450, "unit": "mA"}
